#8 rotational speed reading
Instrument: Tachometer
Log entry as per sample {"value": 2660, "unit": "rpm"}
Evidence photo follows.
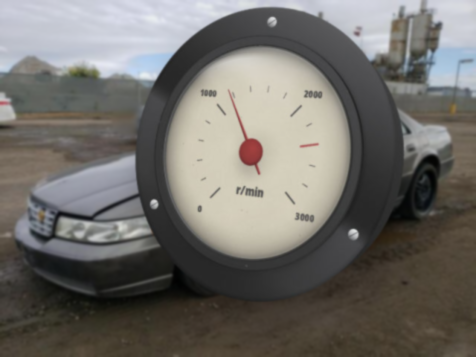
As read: {"value": 1200, "unit": "rpm"}
